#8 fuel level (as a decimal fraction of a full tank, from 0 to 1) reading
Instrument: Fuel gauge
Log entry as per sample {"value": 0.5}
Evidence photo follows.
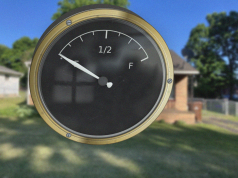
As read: {"value": 0}
